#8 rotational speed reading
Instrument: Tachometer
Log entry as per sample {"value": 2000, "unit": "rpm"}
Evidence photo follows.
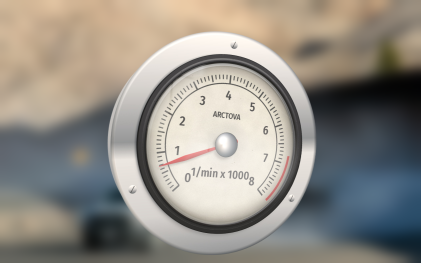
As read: {"value": 700, "unit": "rpm"}
